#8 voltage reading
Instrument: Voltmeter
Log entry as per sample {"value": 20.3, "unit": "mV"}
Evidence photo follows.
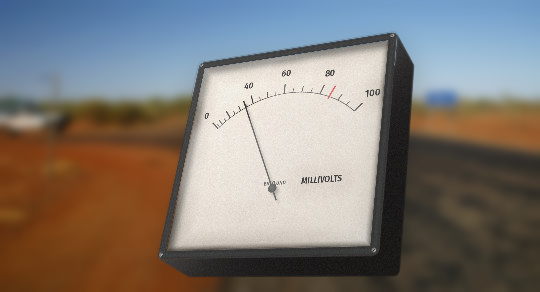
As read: {"value": 35, "unit": "mV"}
